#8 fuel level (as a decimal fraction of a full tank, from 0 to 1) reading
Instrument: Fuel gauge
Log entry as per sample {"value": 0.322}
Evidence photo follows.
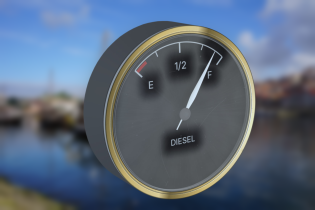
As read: {"value": 0.875}
